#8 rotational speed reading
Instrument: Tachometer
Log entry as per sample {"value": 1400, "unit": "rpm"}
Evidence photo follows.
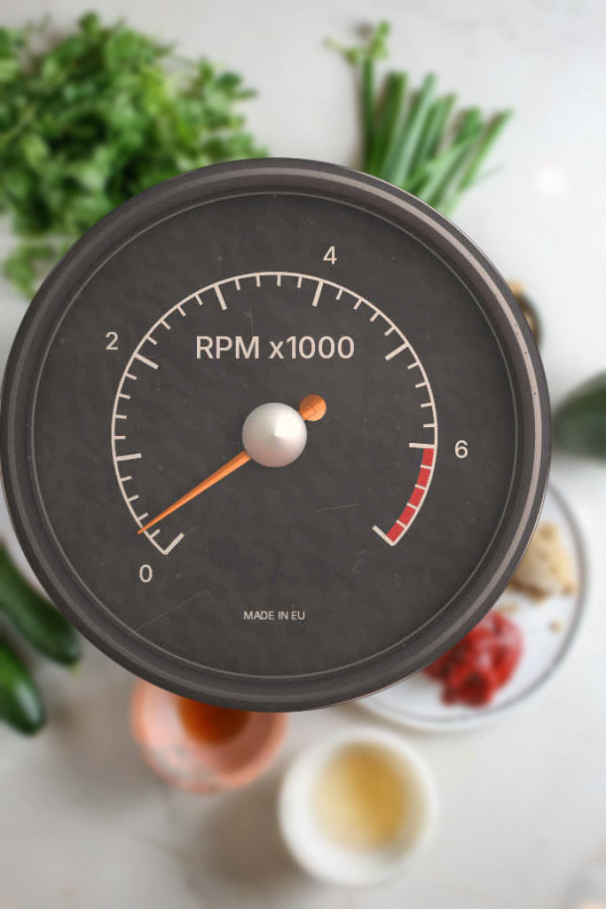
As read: {"value": 300, "unit": "rpm"}
